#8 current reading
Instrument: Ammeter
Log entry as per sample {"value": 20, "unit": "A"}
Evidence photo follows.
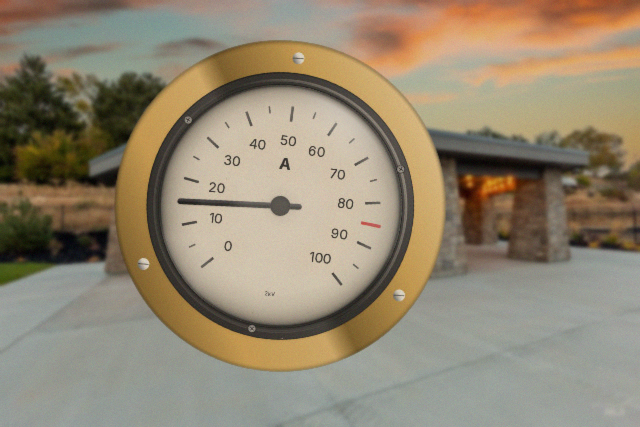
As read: {"value": 15, "unit": "A"}
